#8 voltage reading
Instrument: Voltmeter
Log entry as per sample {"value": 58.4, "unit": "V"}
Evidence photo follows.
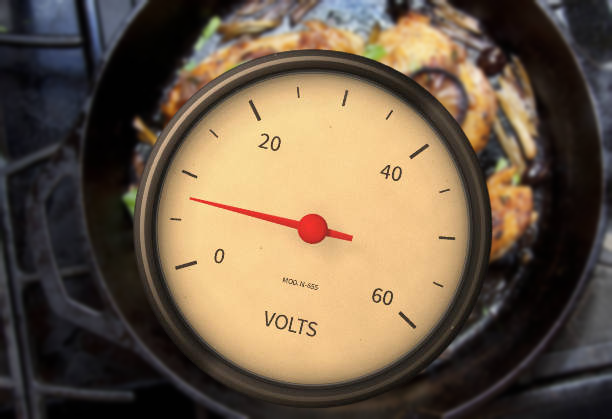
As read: {"value": 7.5, "unit": "V"}
